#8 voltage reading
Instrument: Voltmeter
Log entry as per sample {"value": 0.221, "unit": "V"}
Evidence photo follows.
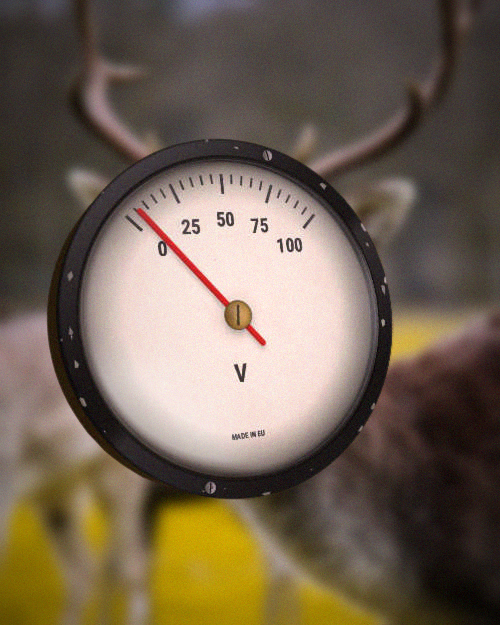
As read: {"value": 5, "unit": "V"}
